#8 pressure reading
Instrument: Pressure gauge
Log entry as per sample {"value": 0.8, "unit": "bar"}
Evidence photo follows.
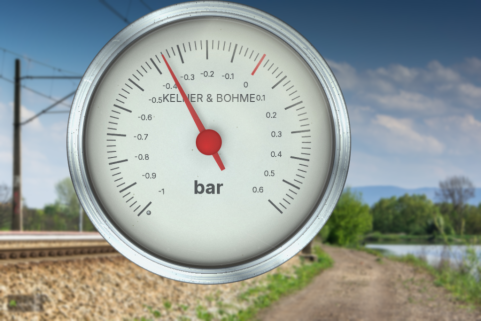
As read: {"value": -0.36, "unit": "bar"}
